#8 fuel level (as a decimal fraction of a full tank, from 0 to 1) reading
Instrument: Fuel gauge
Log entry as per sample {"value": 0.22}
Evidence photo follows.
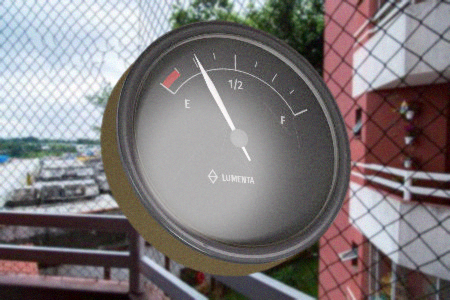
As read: {"value": 0.25}
